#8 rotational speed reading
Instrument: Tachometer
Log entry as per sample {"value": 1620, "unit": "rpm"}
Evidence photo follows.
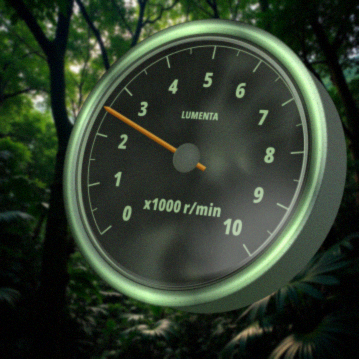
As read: {"value": 2500, "unit": "rpm"}
